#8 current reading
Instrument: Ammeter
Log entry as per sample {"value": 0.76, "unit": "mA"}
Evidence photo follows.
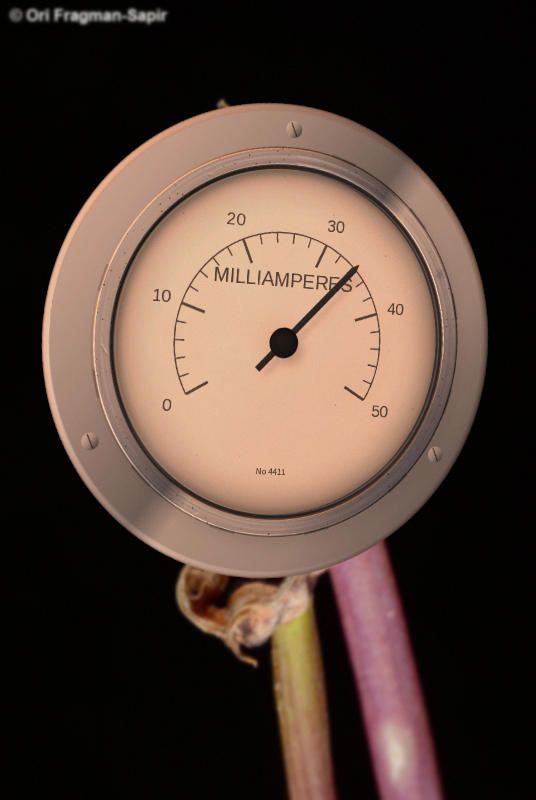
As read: {"value": 34, "unit": "mA"}
